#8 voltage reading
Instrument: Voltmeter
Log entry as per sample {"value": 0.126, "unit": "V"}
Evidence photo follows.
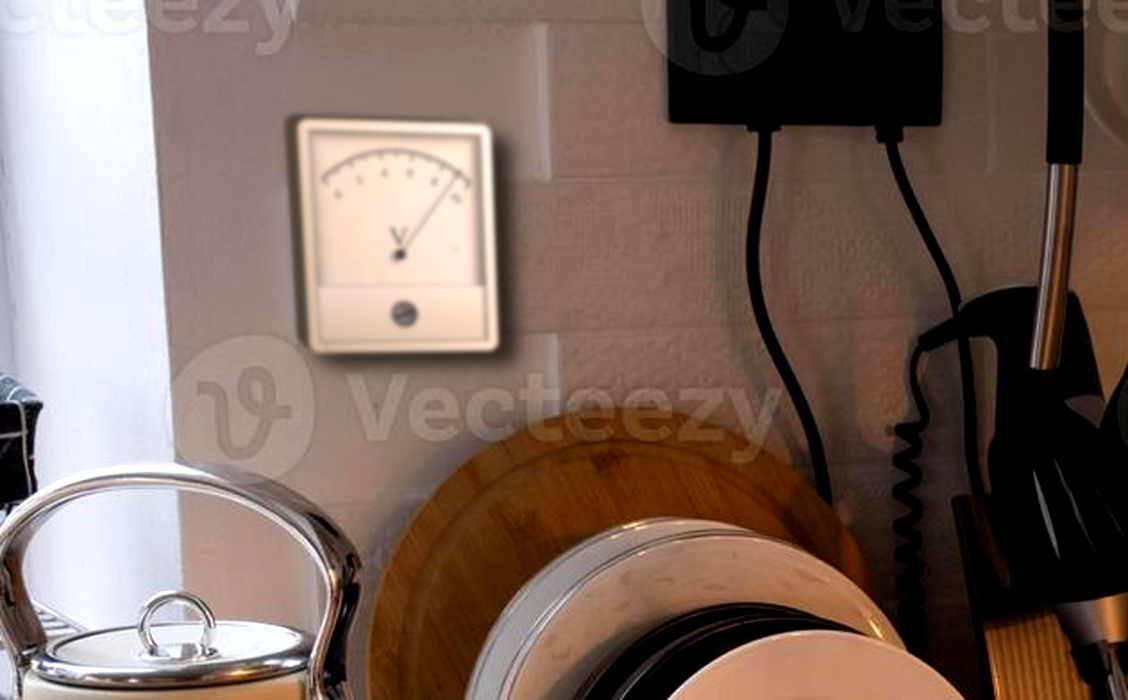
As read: {"value": 9, "unit": "V"}
